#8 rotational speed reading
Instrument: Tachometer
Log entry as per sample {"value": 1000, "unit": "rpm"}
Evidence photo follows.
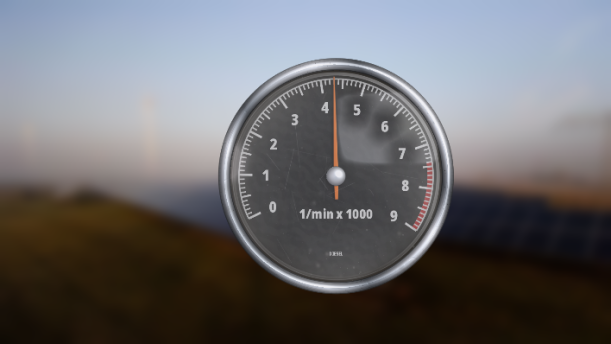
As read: {"value": 4300, "unit": "rpm"}
